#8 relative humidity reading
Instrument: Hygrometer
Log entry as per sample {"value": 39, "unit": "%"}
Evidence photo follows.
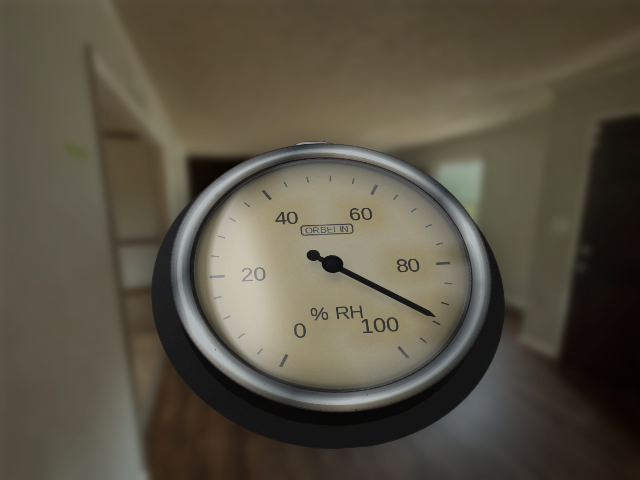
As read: {"value": 92, "unit": "%"}
